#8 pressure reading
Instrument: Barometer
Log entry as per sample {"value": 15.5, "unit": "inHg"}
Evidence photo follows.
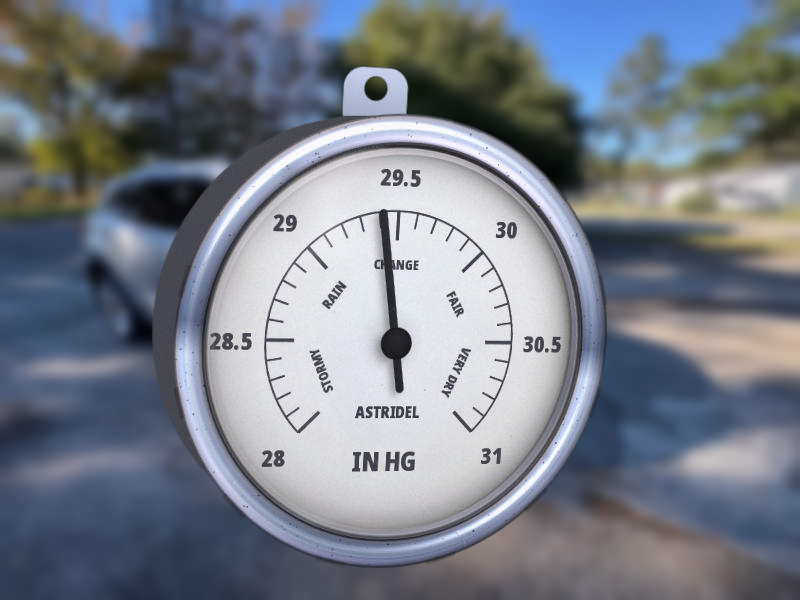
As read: {"value": 29.4, "unit": "inHg"}
